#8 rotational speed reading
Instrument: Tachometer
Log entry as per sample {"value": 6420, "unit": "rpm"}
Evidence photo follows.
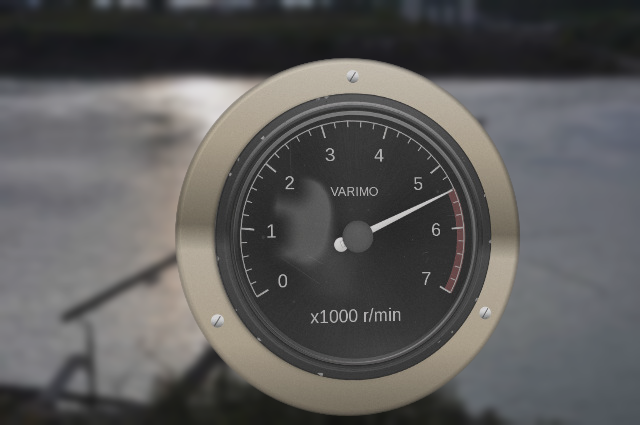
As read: {"value": 5400, "unit": "rpm"}
